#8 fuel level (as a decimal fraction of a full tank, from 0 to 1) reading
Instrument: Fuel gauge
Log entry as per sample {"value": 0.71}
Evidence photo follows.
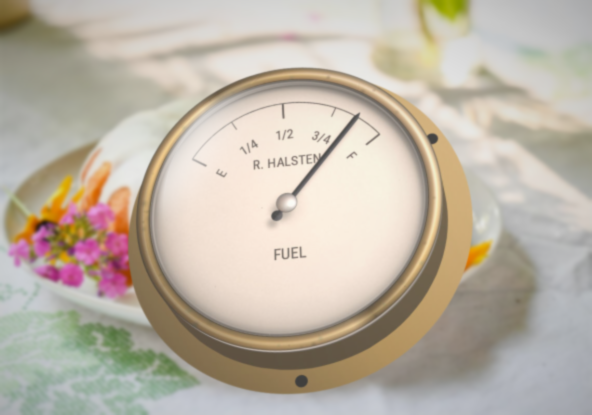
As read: {"value": 0.875}
